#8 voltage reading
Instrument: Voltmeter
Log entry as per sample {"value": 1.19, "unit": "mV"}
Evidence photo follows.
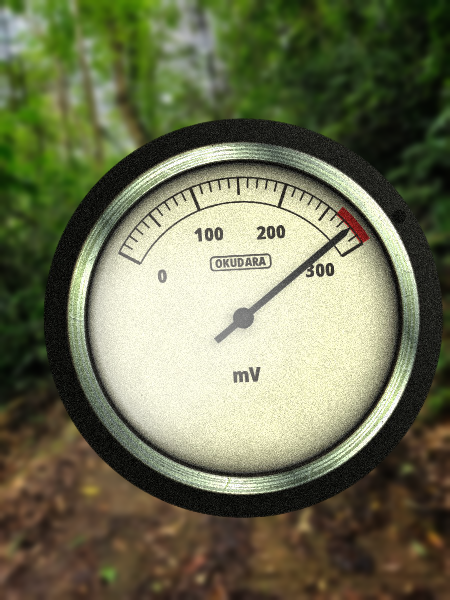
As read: {"value": 280, "unit": "mV"}
